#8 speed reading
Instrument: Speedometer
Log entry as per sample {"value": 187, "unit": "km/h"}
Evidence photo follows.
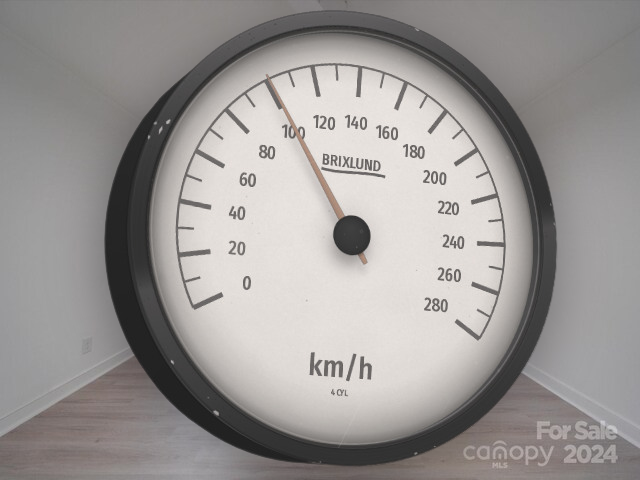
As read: {"value": 100, "unit": "km/h"}
